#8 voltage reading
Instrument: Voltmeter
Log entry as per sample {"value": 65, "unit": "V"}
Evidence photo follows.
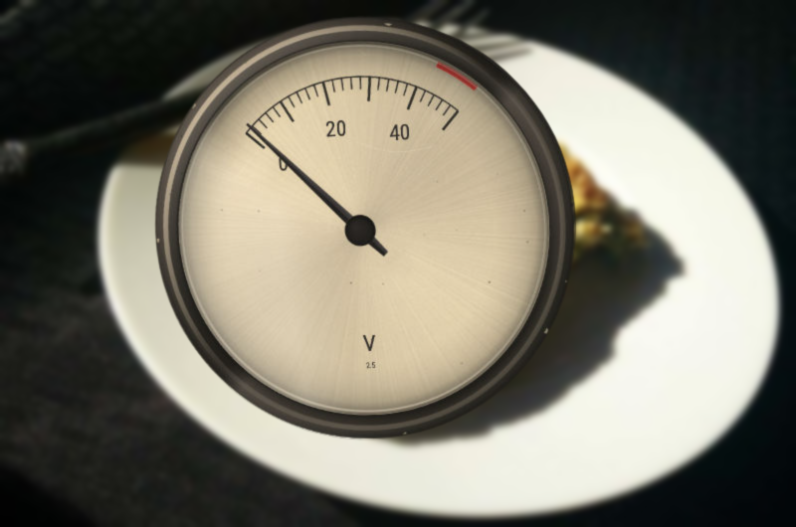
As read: {"value": 2, "unit": "V"}
